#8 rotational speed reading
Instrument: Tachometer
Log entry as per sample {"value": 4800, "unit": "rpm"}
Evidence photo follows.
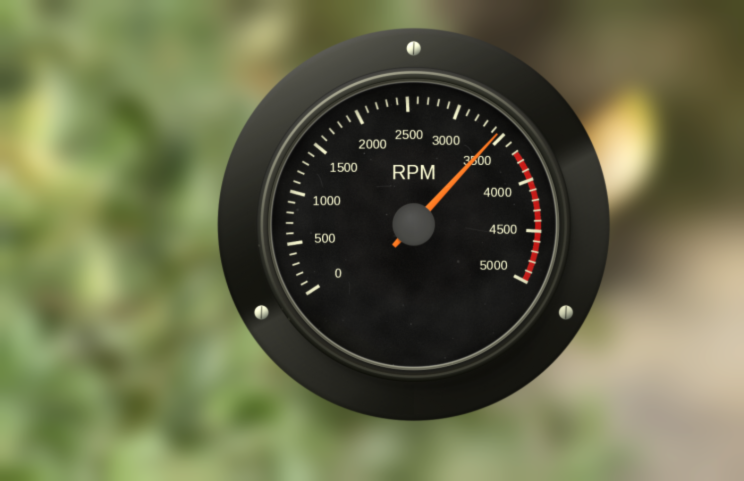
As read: {"value": 3450, "unit": "rpm"}
